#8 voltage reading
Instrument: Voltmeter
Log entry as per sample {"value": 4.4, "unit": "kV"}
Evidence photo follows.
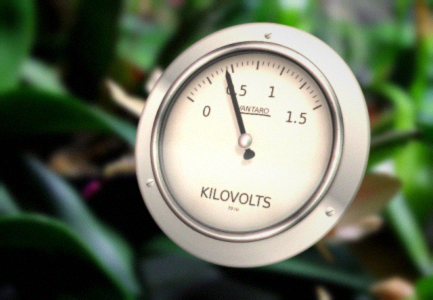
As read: {"value": 0.45, "unit": "kV"}
